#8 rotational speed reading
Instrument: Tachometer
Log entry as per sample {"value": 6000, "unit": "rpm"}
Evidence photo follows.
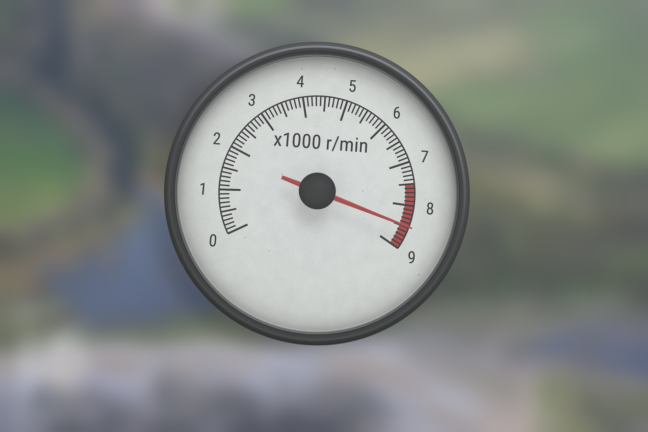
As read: {"value": 8500, "unit": "rpm"}
